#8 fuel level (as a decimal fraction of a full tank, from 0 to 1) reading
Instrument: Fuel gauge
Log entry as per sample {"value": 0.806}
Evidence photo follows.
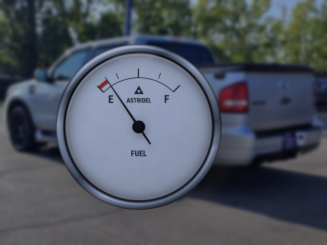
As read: {"value": 0.125}
